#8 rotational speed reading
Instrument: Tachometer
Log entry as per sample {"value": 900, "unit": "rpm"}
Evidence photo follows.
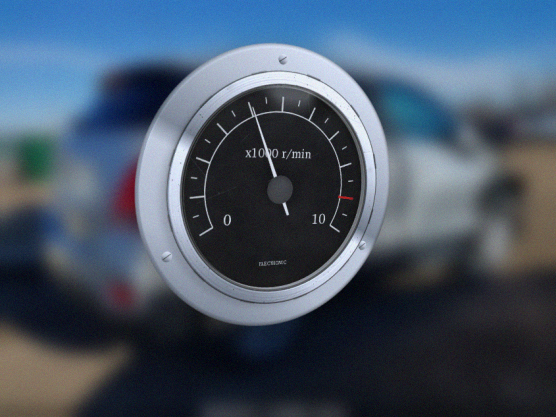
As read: {"value": 4000, "unit": "rpm"}
